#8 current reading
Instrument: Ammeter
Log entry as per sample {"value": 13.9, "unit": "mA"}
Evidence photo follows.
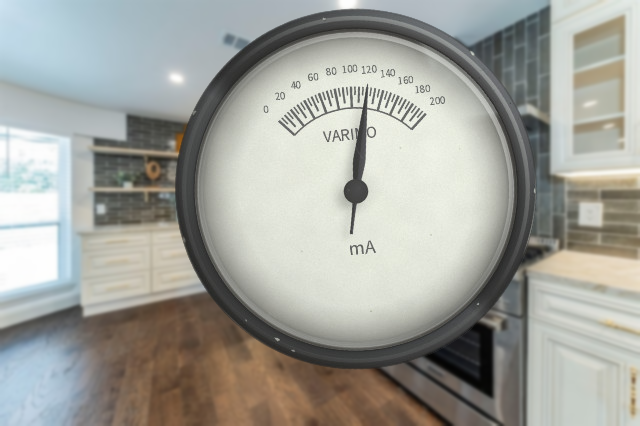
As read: {"value": 120, "unit": "mA"}
